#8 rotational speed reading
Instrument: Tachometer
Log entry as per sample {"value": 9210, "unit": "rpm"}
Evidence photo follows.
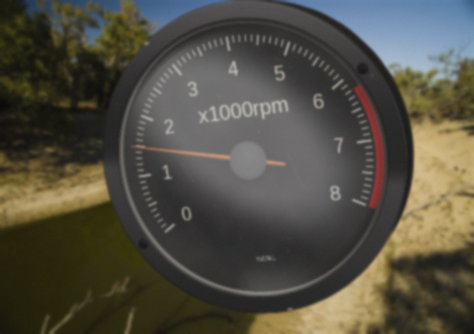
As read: {"value": 1500, "unit": "rpm"}
